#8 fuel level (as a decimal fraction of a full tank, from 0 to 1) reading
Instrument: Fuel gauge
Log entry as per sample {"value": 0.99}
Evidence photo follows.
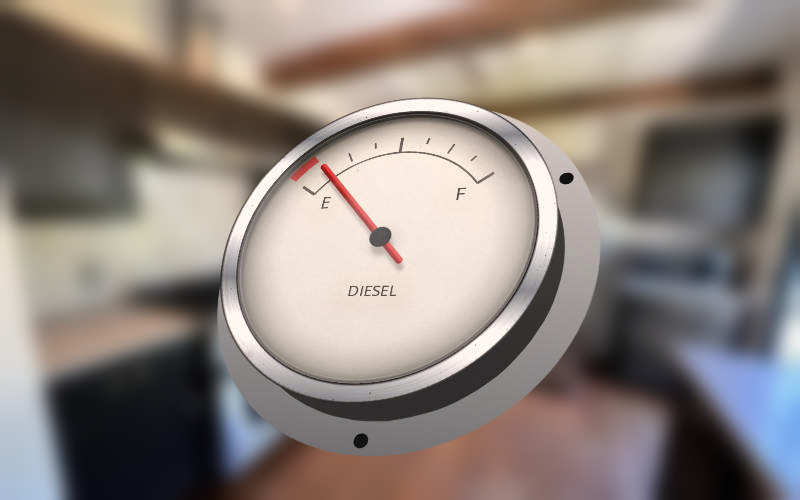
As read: {"value": 0.125}
